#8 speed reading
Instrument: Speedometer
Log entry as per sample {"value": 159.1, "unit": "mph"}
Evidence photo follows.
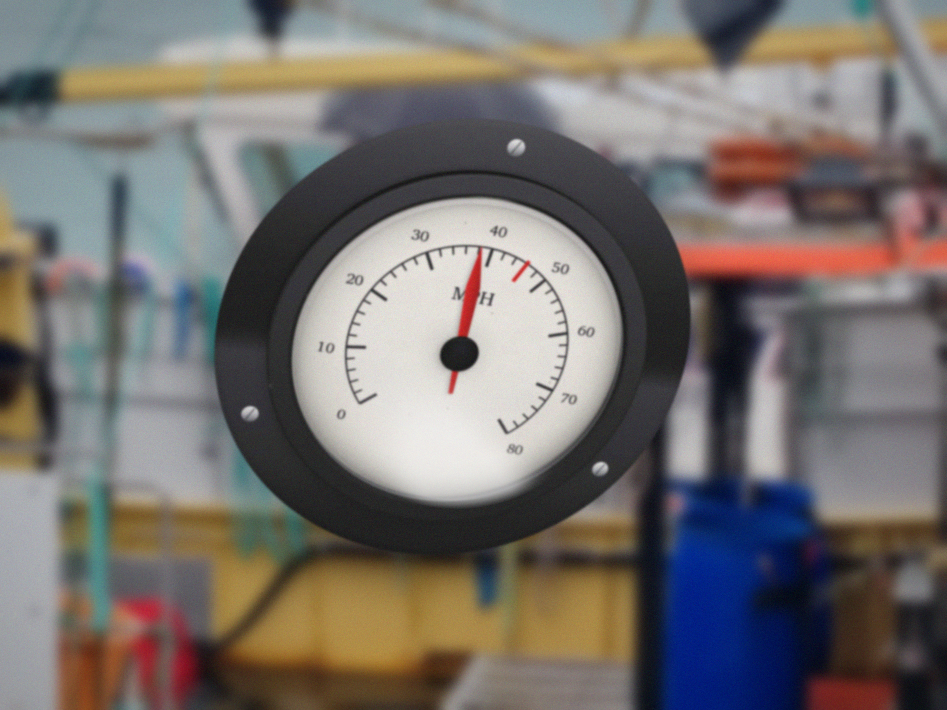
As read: {"value": 38, "unit": "mph"}
